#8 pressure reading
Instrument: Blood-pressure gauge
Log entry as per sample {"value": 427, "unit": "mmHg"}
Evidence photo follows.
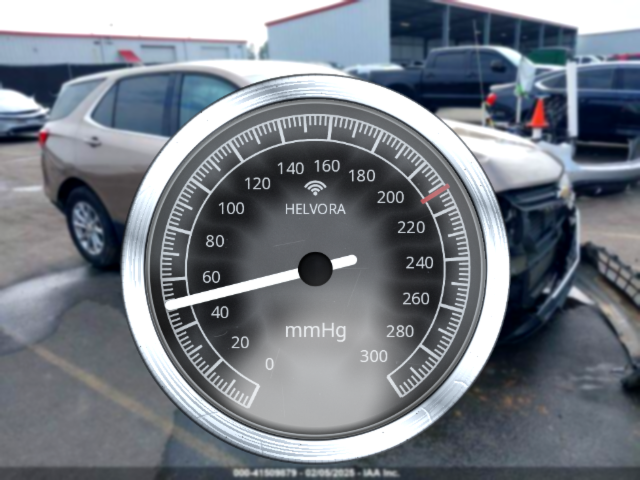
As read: {"value": 50, "unit": "mmHg"}
